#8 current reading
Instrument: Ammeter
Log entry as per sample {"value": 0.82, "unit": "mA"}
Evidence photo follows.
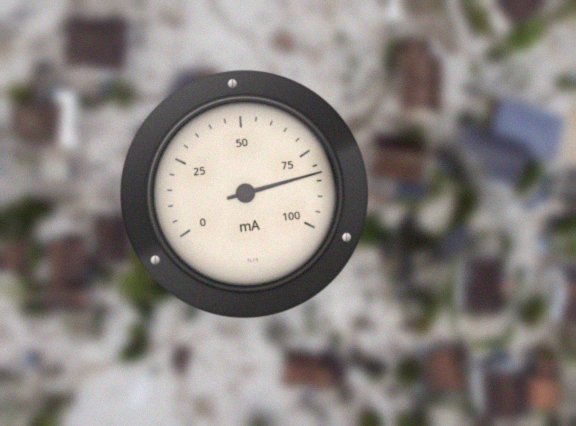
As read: {"value": 82.5, "unit": "mA"}
